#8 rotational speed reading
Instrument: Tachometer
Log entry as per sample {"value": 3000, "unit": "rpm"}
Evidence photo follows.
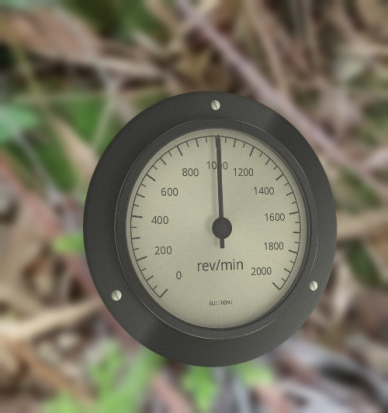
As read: {"value": 1000, "unit": "rpm"}
